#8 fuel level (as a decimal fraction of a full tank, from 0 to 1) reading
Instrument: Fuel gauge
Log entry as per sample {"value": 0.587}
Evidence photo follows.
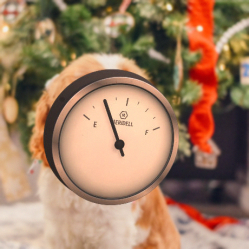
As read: {"value": 0.25}
